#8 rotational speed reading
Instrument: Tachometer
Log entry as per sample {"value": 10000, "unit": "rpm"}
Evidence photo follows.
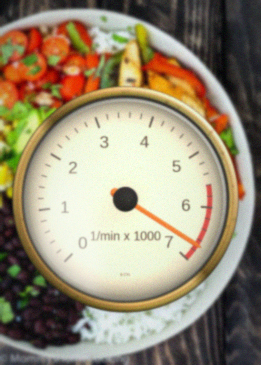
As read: {"value": 6700, "unit": "rpm"}
